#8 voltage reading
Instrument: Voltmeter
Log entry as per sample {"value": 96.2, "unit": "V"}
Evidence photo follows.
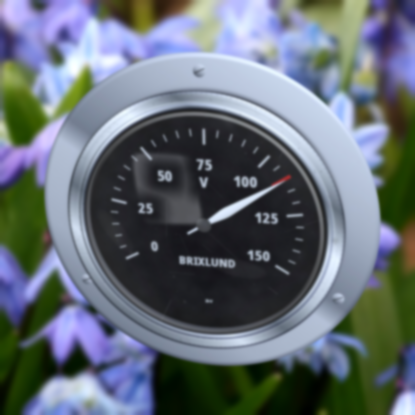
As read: {"value": 110, "unit": "V"}
